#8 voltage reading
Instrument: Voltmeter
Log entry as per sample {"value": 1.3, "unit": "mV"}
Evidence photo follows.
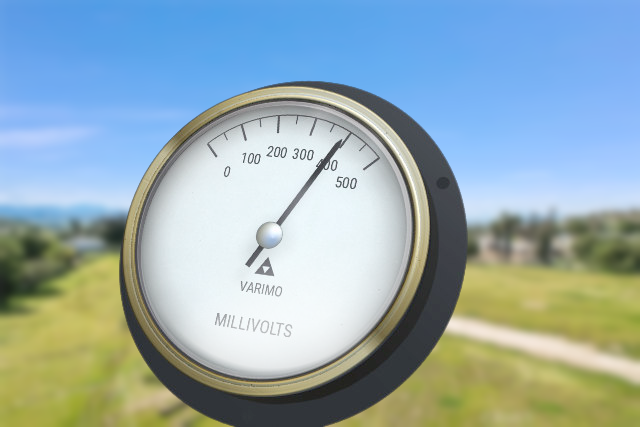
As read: {"value": 400, "unit": "mV"}
